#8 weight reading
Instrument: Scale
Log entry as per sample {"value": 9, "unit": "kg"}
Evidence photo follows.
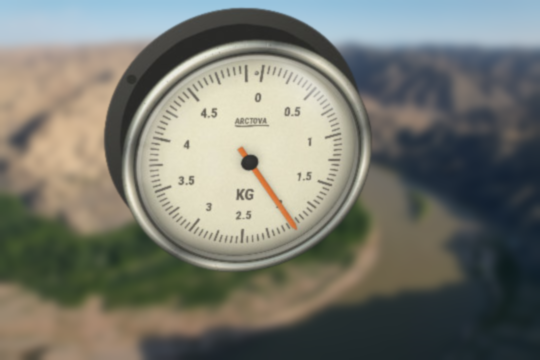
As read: {"value": 2, "unit": "kg"}
